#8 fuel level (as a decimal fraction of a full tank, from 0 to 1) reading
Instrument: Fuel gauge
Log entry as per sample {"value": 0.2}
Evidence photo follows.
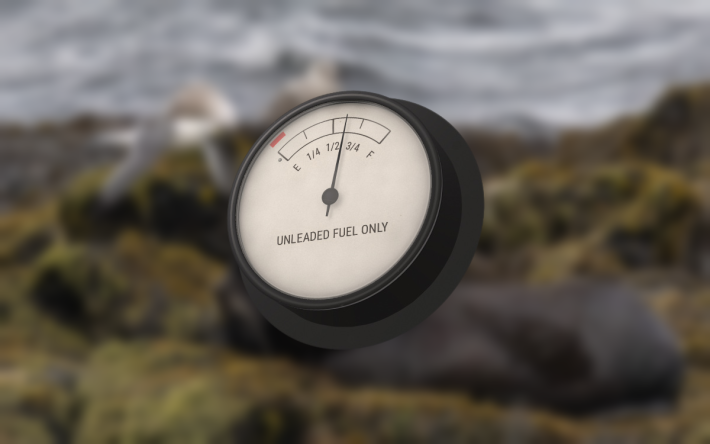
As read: {"value": 0.625}
